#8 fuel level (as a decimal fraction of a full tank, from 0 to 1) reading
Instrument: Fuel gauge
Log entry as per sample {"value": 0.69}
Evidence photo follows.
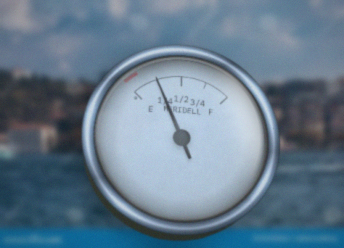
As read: {"value": 0.25}
